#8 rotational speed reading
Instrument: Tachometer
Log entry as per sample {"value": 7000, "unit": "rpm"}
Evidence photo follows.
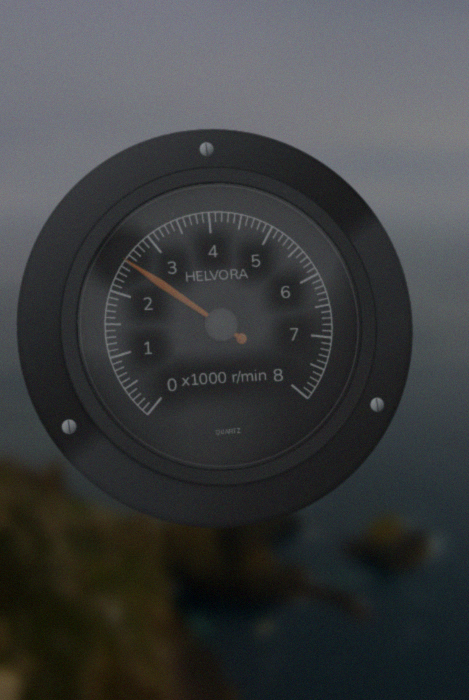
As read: {"value": 2500, "unit": "rpm"}
